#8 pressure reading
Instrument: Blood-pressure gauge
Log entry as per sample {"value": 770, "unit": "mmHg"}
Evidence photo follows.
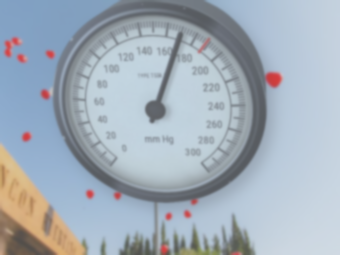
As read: {"value": 170, "unit": "mmHg"}
